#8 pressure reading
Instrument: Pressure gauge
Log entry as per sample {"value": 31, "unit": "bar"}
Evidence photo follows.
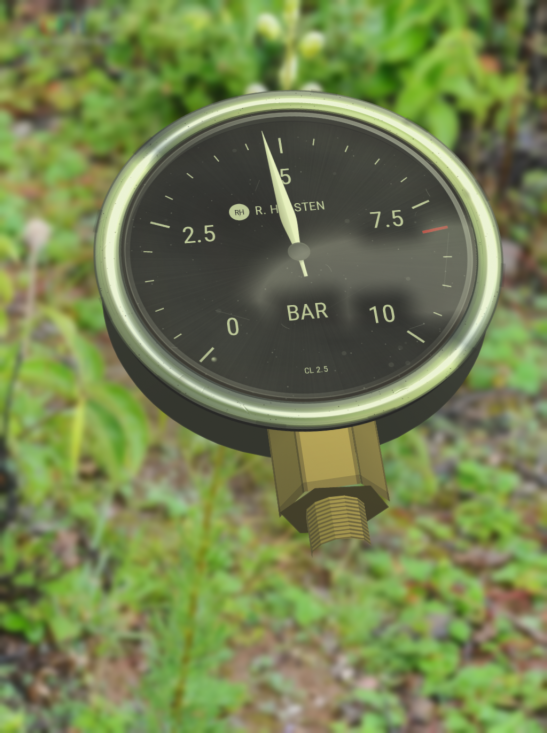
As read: {"value": 4.75, "unit": "bar"}
